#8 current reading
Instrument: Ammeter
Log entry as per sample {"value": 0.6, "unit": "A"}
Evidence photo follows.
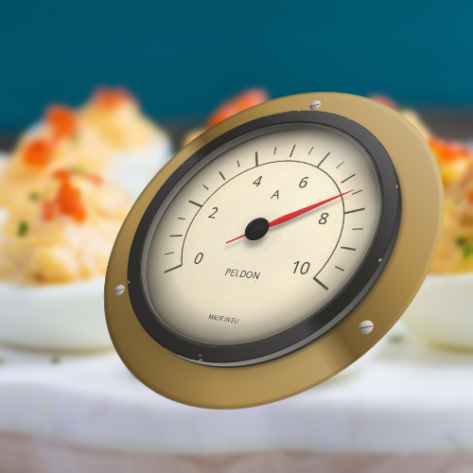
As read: {"value": 7.5, "unit": "A"}
